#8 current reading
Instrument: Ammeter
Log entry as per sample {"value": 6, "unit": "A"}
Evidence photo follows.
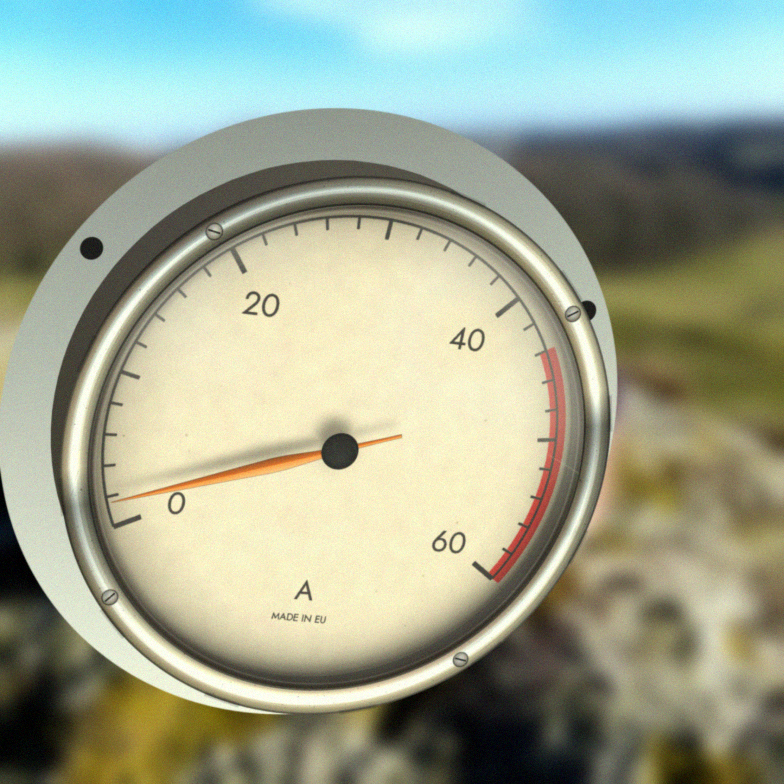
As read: {"value": 2, "unit": "A"}
